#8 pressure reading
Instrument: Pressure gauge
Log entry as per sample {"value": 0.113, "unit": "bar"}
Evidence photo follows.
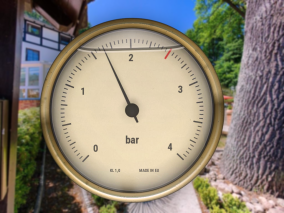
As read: {"value": 1.65, "unit": "bar"}
